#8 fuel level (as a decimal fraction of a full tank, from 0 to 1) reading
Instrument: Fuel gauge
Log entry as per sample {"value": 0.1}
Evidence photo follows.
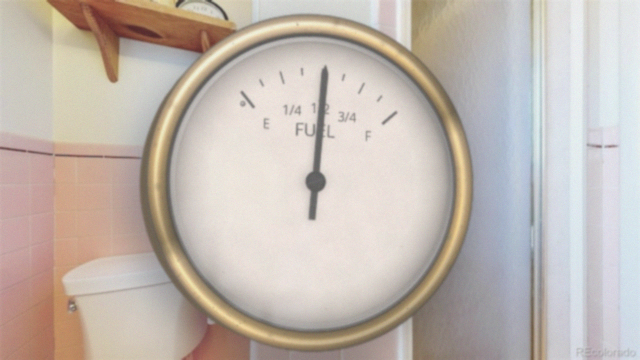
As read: {"value": 0.5}
